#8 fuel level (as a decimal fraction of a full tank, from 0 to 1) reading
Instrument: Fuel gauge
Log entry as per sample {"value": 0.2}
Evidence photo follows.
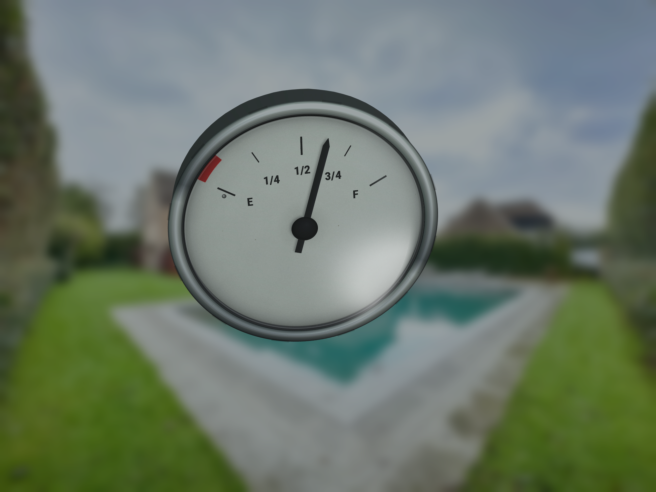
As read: {"value": 0.625}
